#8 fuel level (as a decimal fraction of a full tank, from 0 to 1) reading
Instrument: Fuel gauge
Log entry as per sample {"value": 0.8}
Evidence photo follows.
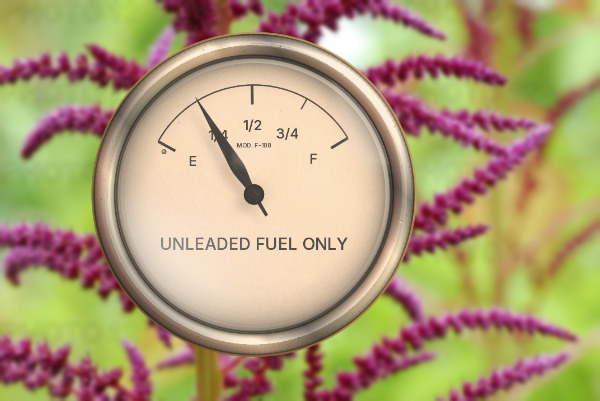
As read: {"value": 0.25}
